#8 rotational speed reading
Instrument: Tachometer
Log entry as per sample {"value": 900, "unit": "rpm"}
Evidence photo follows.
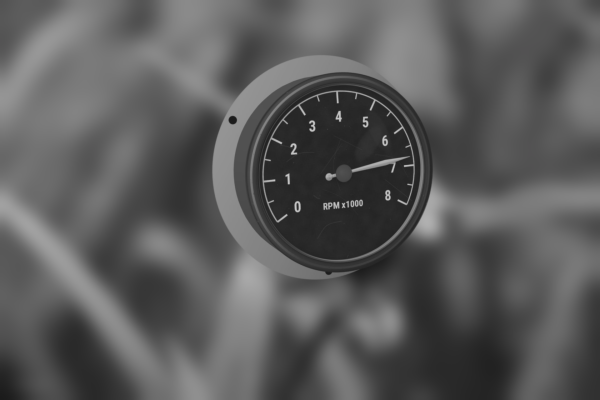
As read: {"value": 6750, "unit": "rpm"}
